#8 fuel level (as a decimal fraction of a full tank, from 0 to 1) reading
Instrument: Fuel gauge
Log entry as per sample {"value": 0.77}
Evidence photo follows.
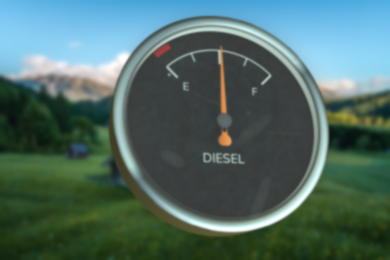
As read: {"value": 0.5}
